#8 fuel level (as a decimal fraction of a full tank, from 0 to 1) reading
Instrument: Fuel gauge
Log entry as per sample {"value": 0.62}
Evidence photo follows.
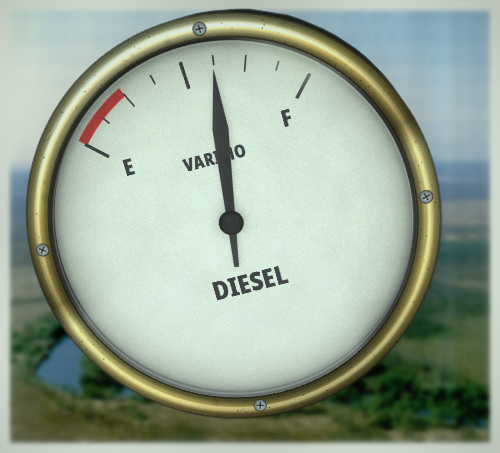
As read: {"value": 0.625}
